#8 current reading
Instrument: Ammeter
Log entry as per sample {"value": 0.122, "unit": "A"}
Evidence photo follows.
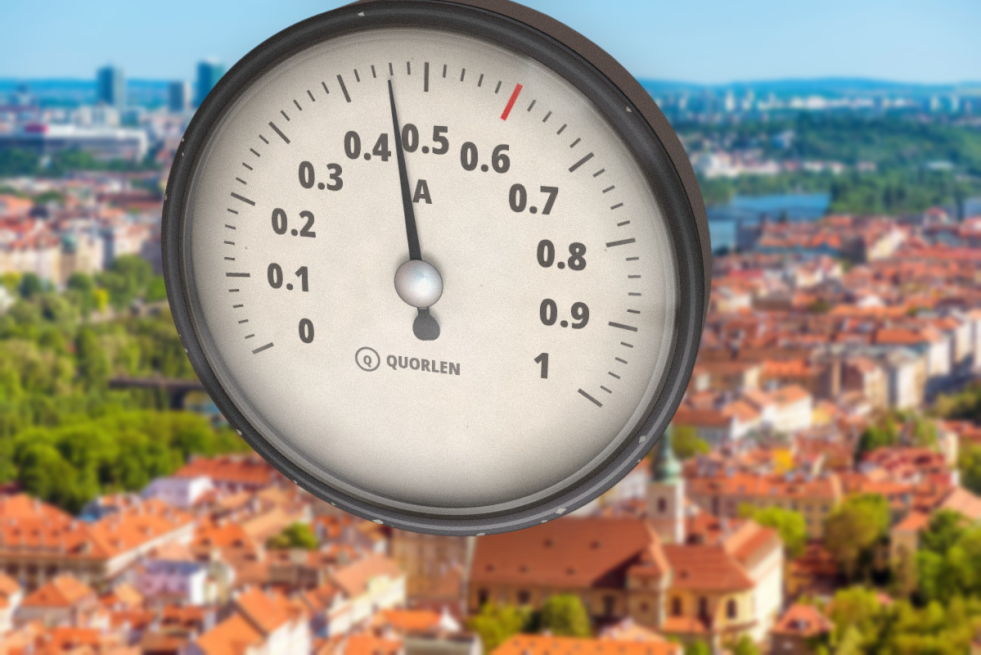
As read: {"value": 0.46, "unit": "A"}
